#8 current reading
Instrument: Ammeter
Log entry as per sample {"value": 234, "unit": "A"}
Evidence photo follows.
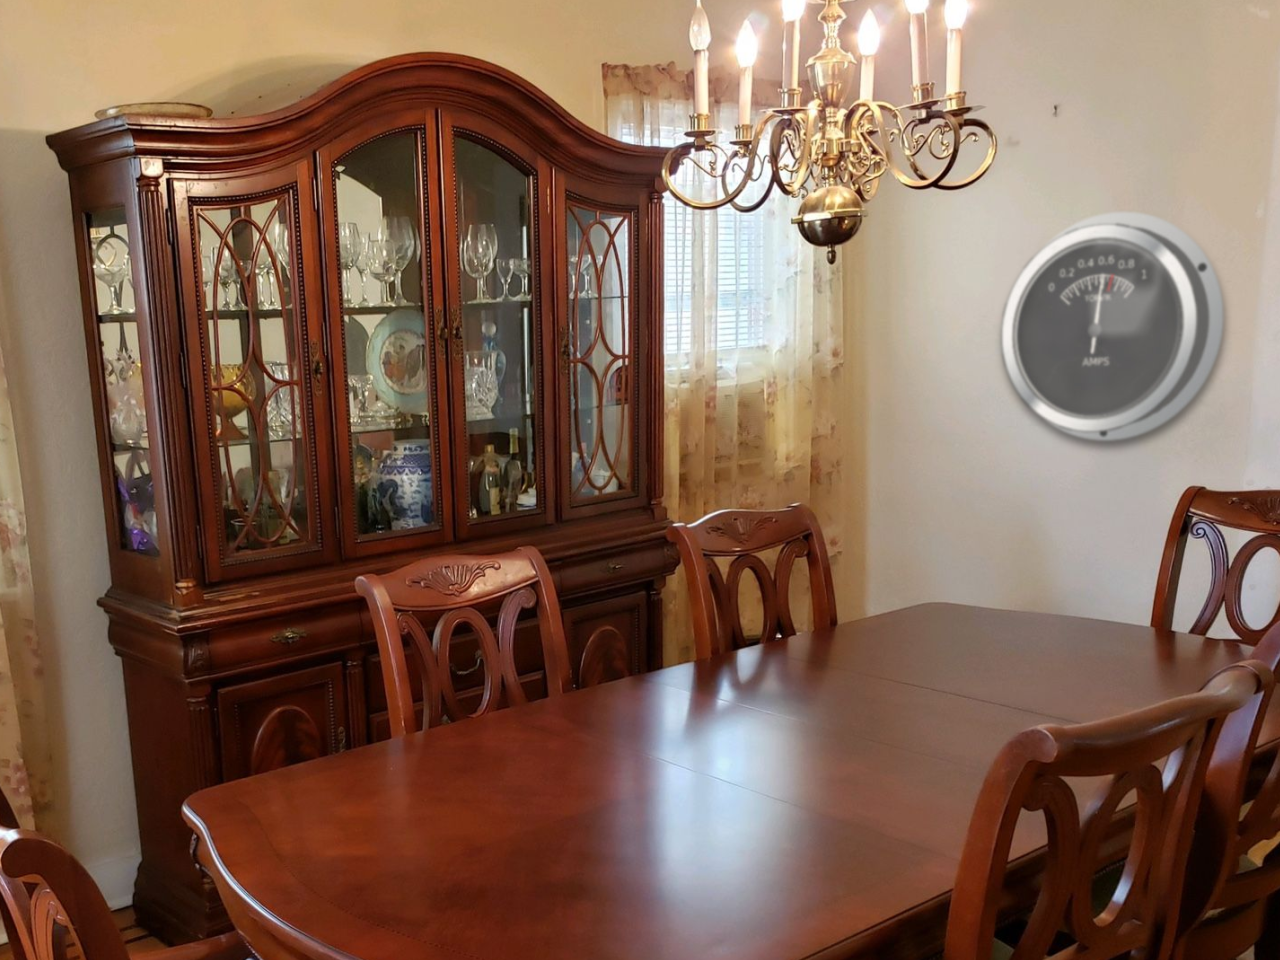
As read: {"value": 0.6, "unit": "A"}
